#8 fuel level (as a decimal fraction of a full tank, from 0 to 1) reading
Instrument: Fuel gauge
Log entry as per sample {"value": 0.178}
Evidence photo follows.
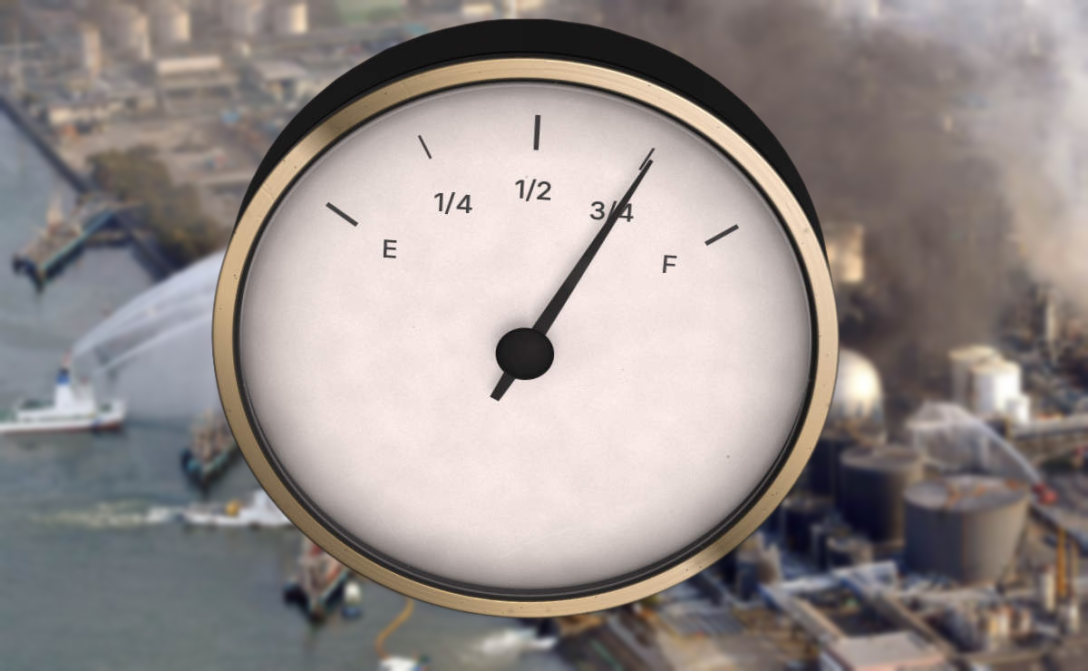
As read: {"value": 0.75}
